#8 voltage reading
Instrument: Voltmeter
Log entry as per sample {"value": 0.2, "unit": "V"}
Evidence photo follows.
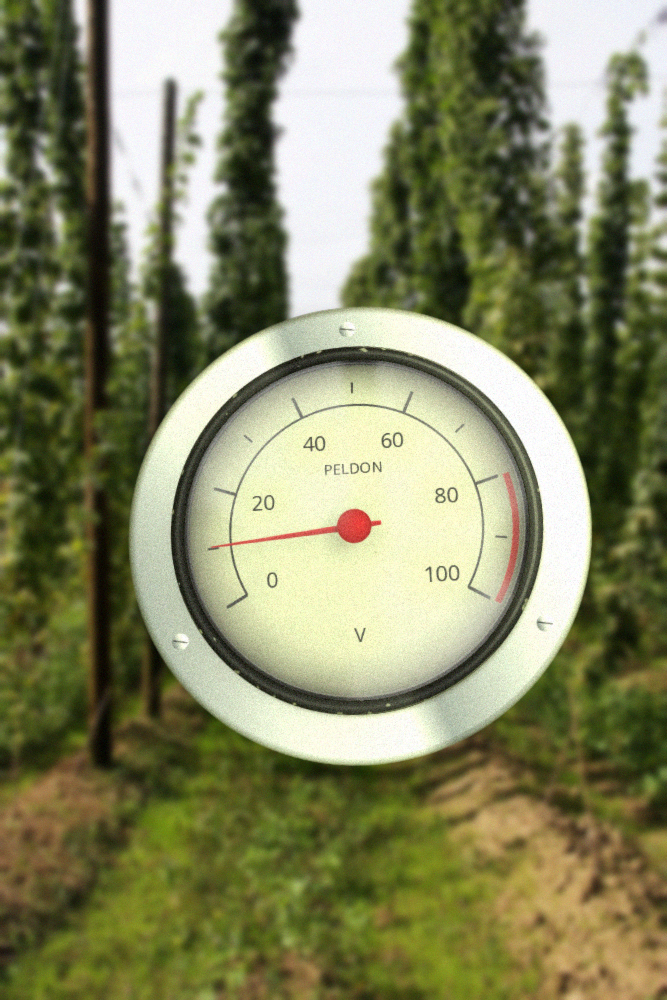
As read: {"value": 10, "unit": "V"}
